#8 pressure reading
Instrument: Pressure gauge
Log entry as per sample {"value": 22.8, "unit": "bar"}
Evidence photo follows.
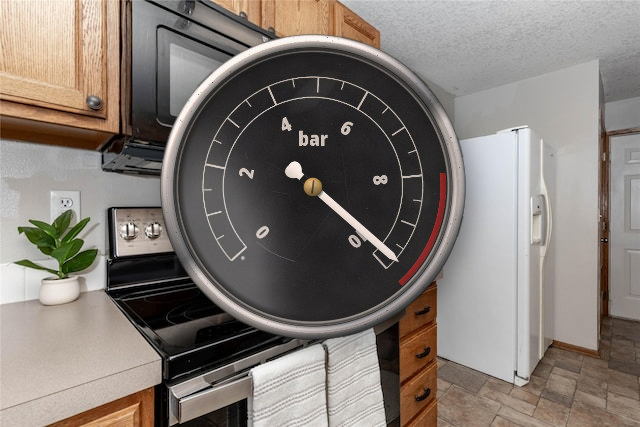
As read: {"value": 9.75, "unit": "bar"}
